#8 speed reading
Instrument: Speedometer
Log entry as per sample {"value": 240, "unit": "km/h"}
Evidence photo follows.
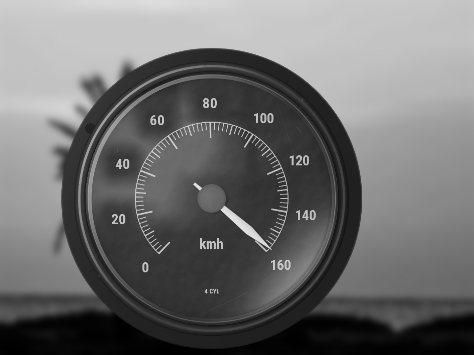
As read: {"value": 158, "unit": "km/h"}
